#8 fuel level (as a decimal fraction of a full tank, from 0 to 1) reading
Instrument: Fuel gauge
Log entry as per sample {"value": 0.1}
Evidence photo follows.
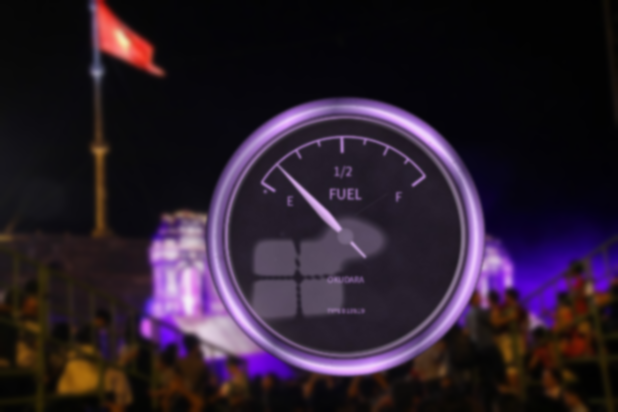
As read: {"value": 0.125}
